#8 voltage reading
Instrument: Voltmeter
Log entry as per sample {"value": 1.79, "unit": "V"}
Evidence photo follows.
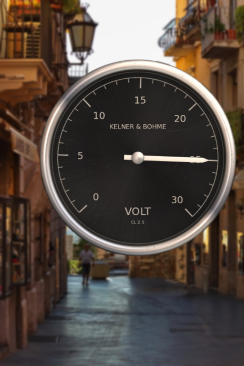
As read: {"value": 25, "unit": "V"}
